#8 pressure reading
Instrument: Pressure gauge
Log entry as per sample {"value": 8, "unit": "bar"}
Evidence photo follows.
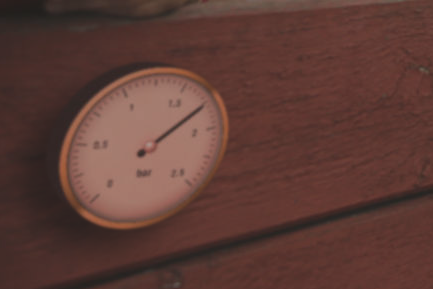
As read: {"value": 1.75, "unit": "bar"}
